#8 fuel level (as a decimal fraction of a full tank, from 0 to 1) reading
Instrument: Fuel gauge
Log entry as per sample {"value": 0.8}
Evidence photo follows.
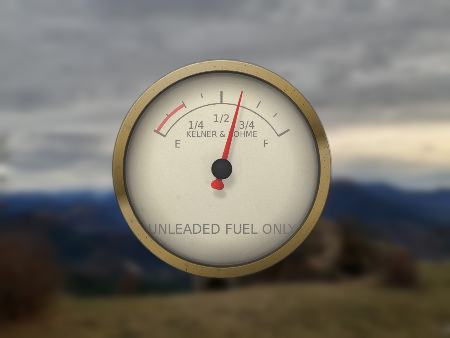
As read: {"value": 0.625}
